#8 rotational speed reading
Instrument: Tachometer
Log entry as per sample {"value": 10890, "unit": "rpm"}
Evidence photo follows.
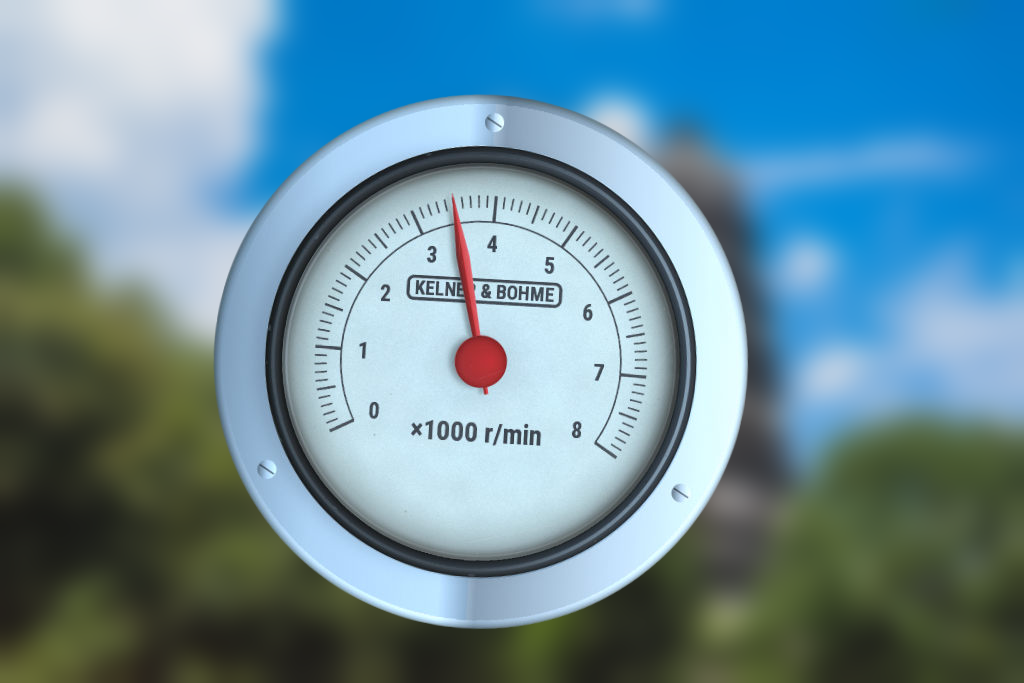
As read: {"value": 3500, "unit": "rpm"}
